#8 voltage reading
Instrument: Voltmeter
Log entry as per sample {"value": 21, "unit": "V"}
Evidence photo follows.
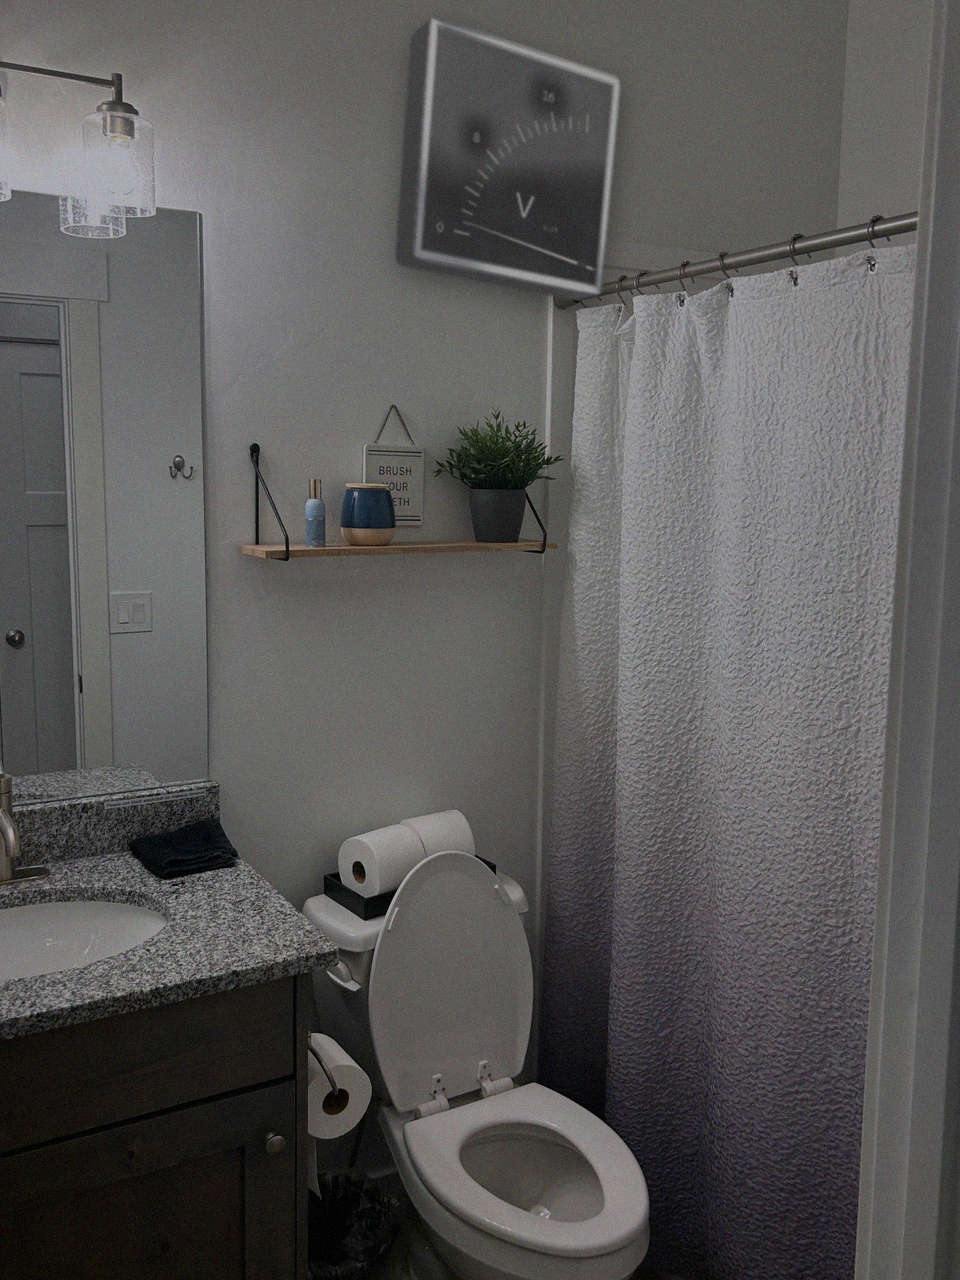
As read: {"value": 1, "unit": "V"}
